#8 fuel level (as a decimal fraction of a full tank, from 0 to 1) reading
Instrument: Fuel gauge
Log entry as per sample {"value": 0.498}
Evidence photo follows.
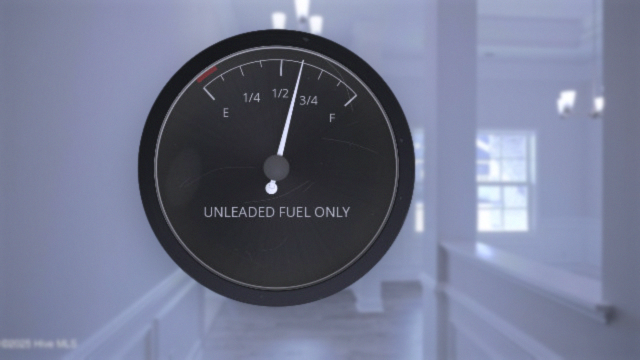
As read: {"value": 0.625}
